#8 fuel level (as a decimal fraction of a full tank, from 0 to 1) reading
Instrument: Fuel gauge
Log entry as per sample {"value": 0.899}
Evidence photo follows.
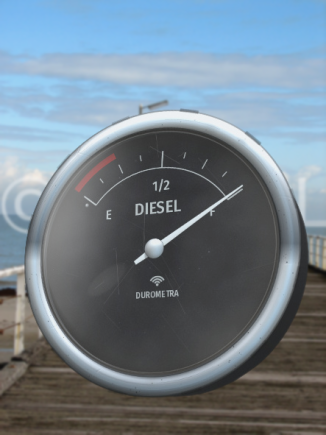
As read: {"value": 1}
